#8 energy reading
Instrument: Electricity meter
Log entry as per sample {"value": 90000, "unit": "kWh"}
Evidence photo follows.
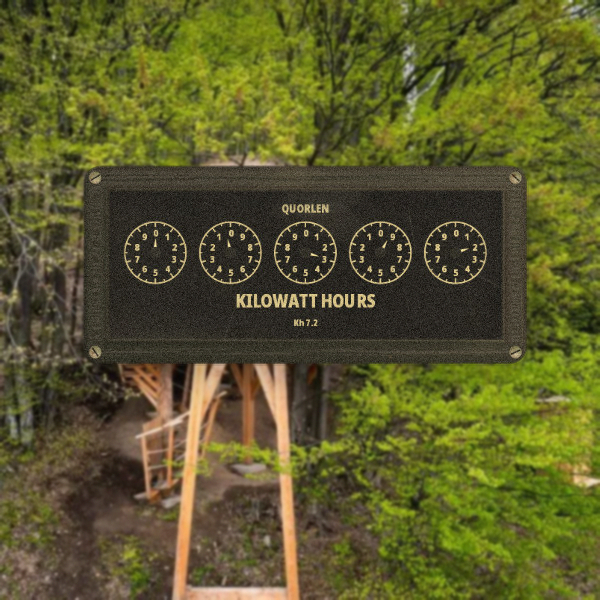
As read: {"value": 292, "unit": "kWh"}
